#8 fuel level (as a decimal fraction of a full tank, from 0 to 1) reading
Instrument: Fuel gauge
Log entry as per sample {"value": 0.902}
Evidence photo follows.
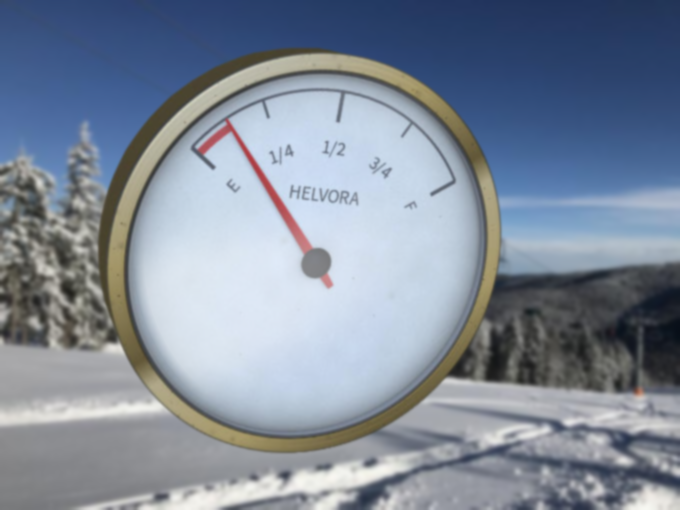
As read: {"value": 0.125}
